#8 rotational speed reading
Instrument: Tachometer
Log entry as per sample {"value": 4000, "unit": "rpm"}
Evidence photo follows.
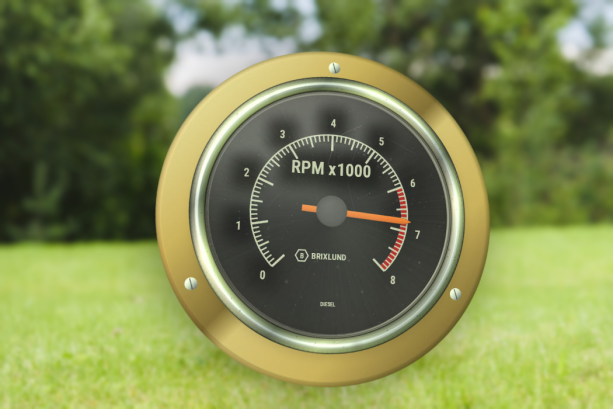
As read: {"value": 6800, "unit": "rpm"}
